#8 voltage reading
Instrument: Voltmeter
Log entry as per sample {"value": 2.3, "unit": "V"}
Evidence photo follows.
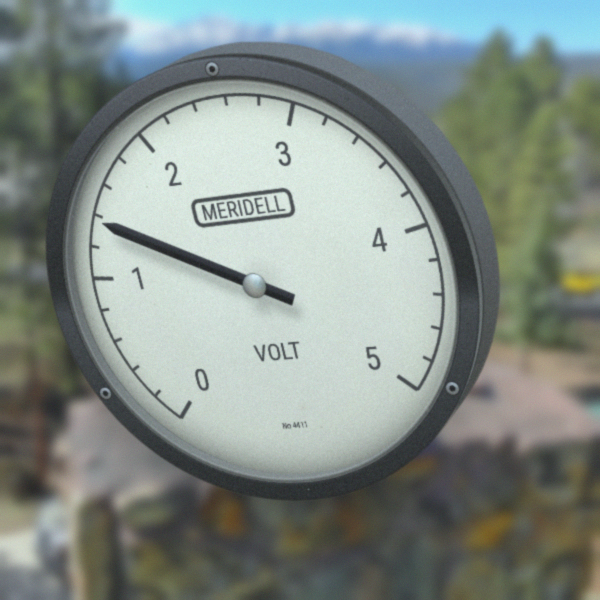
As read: {"value": 1.4, "unit": "V"}
